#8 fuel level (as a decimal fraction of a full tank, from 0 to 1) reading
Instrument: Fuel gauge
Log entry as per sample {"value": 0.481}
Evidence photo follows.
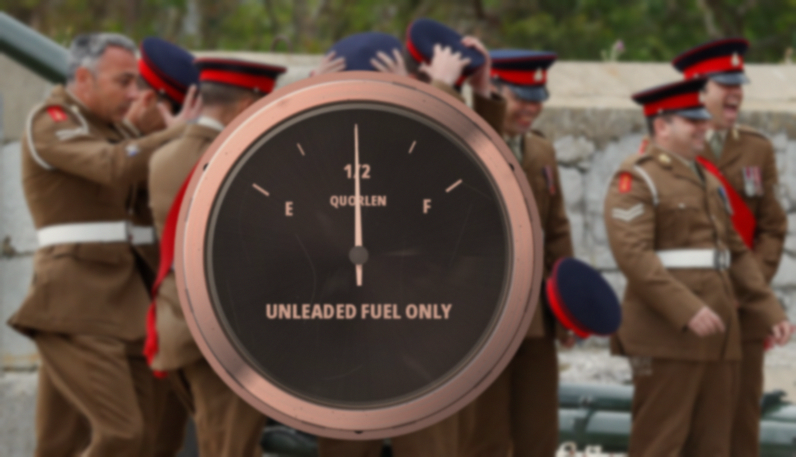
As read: {"value": 0.5}
